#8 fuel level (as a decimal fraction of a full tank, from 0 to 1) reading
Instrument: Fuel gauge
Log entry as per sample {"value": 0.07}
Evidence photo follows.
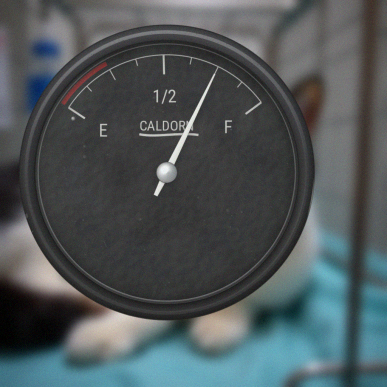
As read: {"value": 0.75}
